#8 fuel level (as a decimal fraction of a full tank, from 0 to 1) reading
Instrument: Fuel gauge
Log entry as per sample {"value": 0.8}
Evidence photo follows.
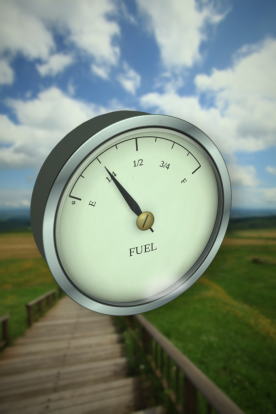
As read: {"value": 0.25}
